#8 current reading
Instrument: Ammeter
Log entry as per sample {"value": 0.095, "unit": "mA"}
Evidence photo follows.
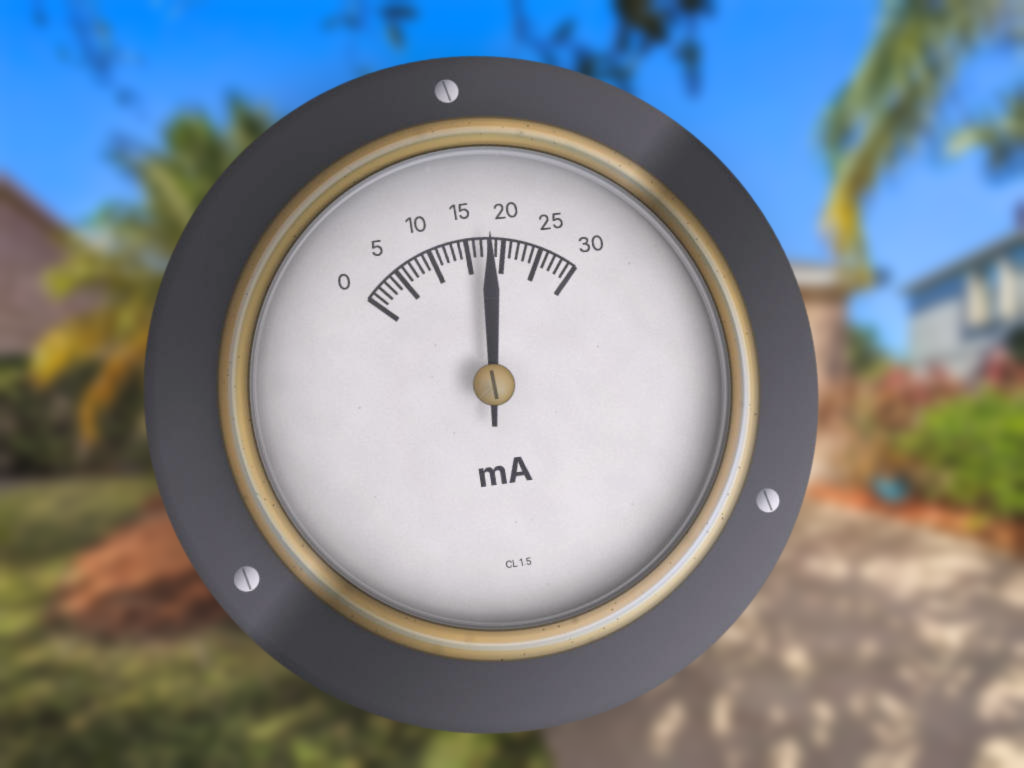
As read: {"value": 18, "unit": "mA"}
